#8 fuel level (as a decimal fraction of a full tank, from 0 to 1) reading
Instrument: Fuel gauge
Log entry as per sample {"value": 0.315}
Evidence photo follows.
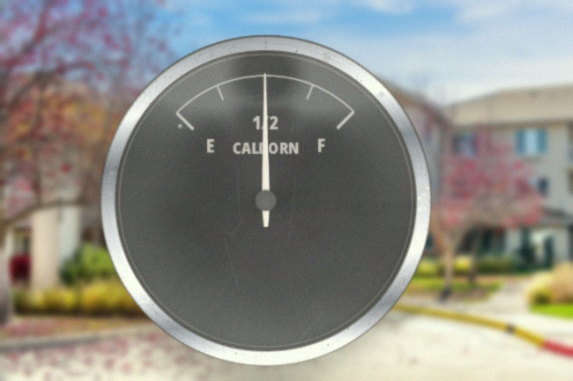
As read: {"value": 0.5}
